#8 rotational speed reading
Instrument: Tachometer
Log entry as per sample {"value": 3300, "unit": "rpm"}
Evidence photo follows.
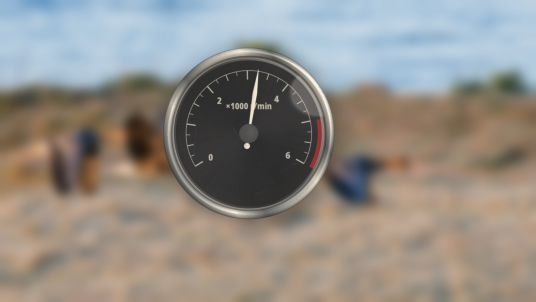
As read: {"value": 3250, "unit": "rpm"}
